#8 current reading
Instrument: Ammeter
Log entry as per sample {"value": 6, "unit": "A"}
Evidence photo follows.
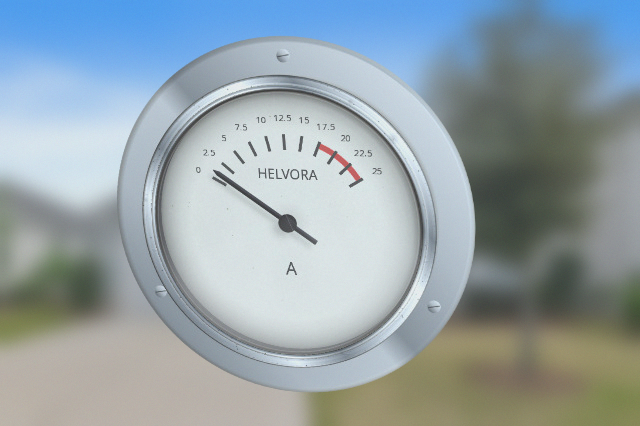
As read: {"value": 1.25, "unit": "A"}
